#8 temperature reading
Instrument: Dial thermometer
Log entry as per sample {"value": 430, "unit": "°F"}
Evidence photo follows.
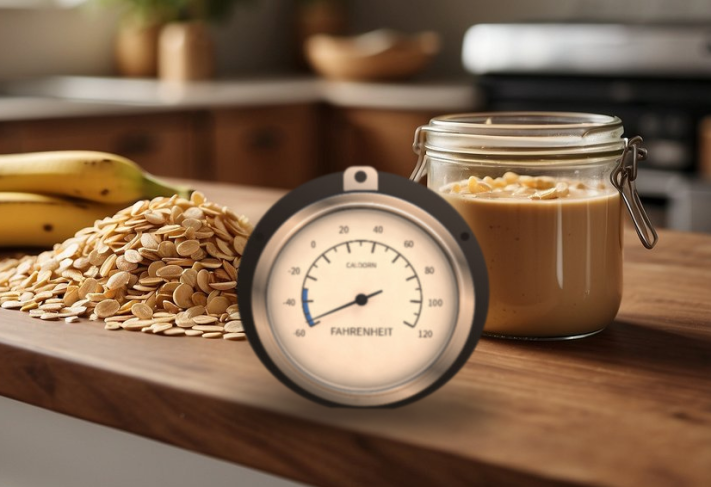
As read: {"value": -55, "unit": "°F"}
